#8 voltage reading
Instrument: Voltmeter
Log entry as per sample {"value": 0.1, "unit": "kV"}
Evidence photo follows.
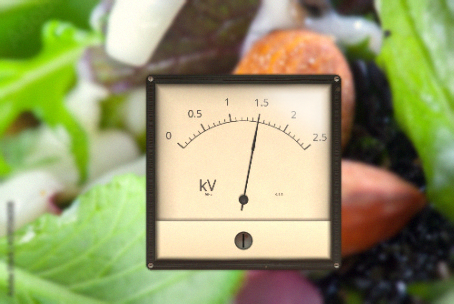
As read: {"value": 1.5, "unit": "kV"}
